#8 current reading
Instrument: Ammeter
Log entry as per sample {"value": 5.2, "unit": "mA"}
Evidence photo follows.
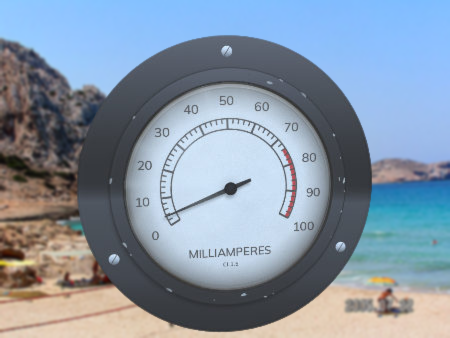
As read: {"value": 4, "unit": "mA"}
